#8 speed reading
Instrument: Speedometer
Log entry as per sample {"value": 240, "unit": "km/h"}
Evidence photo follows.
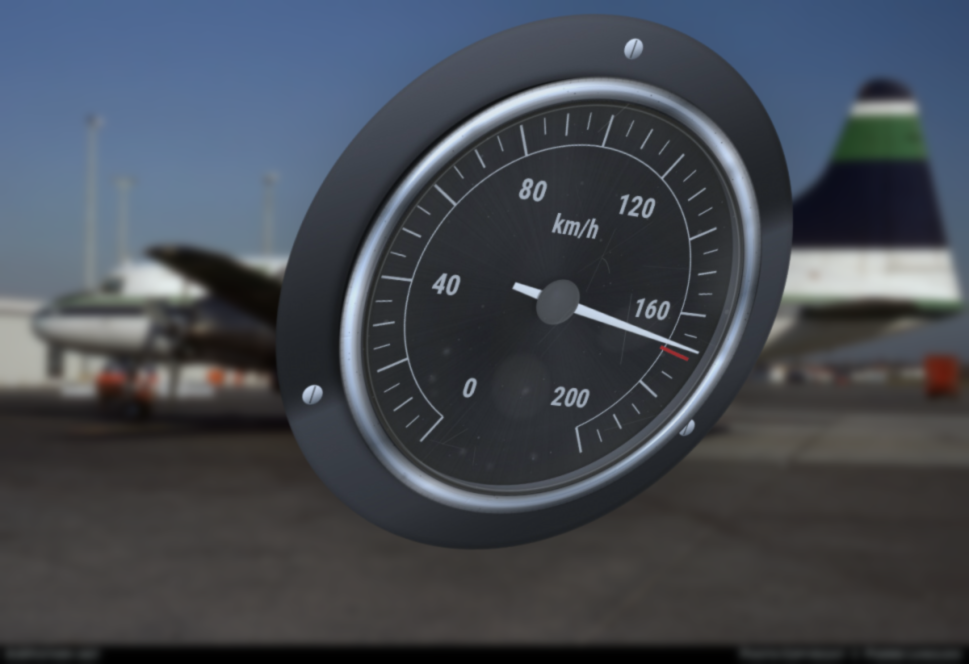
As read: {"value": 167.5, "unit": "km/h"}
